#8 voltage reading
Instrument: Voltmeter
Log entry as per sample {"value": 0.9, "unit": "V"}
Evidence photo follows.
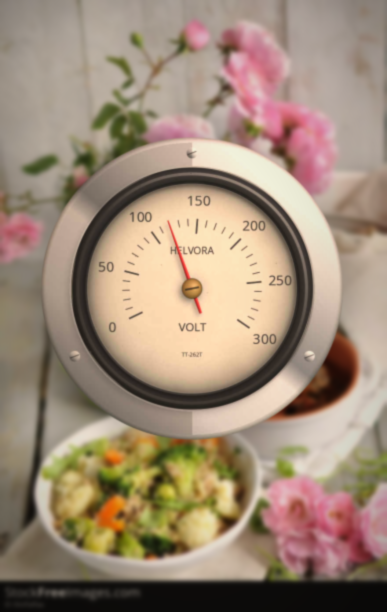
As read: {"value": 120, "unit": "V"}
